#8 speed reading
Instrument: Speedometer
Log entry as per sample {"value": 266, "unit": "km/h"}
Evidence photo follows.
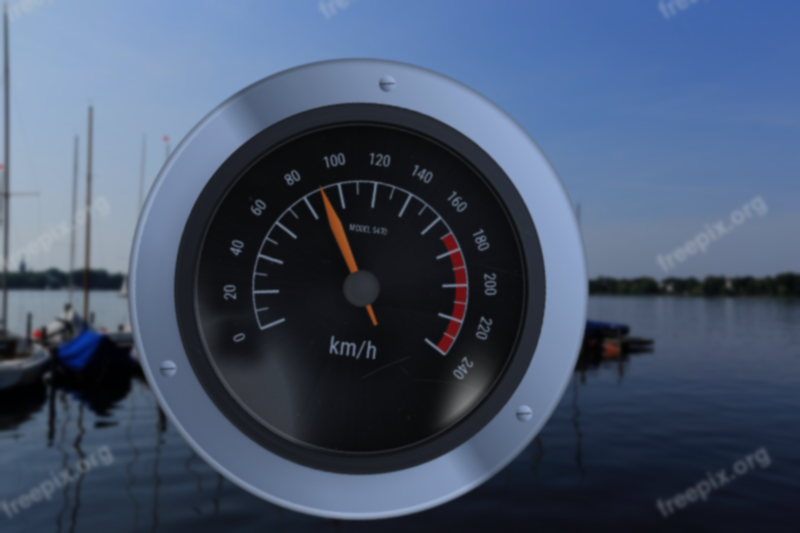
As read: {"value": 90, "unit": "km/h"}
